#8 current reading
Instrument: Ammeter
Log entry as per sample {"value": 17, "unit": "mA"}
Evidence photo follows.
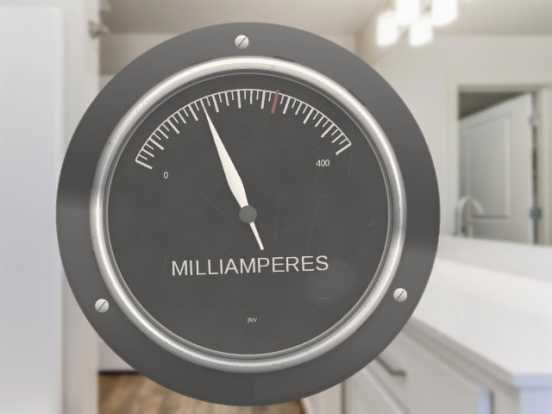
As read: {"value": 140, "unit": "mA"}
